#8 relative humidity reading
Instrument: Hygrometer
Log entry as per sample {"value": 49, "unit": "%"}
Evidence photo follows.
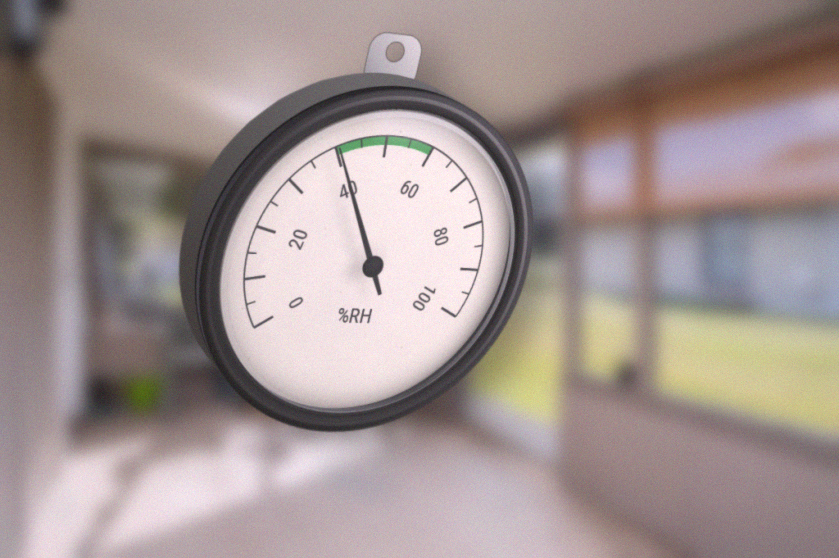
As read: {"value": 40, "unit": "%"}
